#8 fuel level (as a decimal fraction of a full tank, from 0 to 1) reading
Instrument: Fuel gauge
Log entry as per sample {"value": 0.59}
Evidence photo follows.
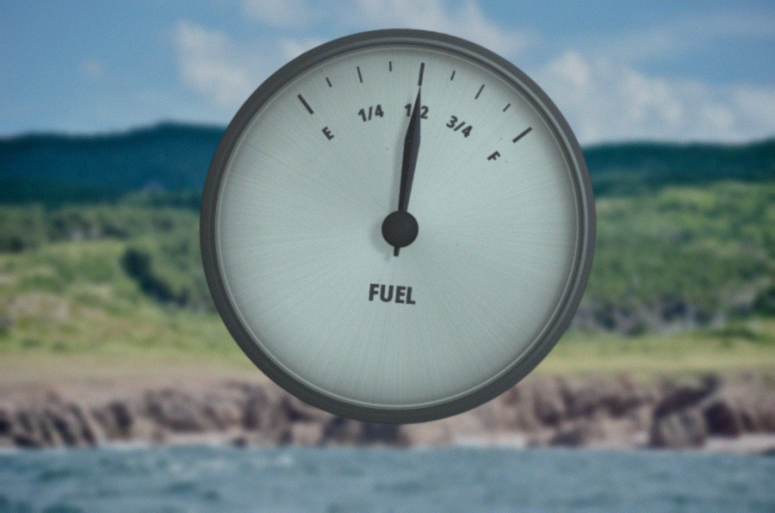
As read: {"value": 0.5}
